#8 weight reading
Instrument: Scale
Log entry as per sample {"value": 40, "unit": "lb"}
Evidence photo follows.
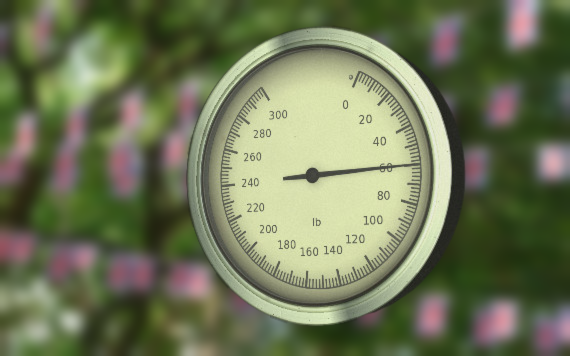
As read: {"value": 60, "unit": "lb"}
